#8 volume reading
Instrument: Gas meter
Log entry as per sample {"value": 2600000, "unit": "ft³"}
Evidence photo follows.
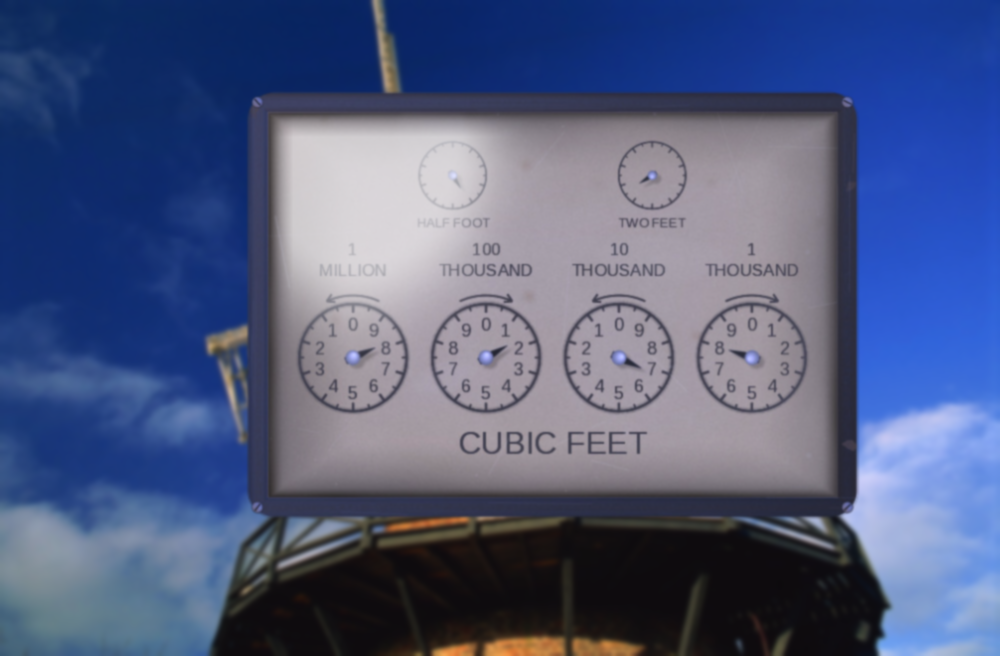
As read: {"value": 816800, "unit": "ft³"}
